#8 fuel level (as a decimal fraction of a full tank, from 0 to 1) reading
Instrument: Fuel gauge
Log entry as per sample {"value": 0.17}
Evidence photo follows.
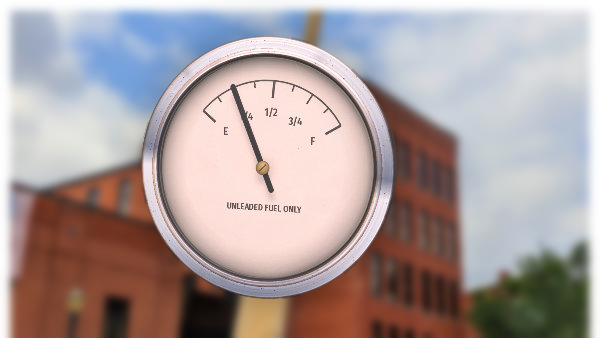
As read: {"value": 0.25}
